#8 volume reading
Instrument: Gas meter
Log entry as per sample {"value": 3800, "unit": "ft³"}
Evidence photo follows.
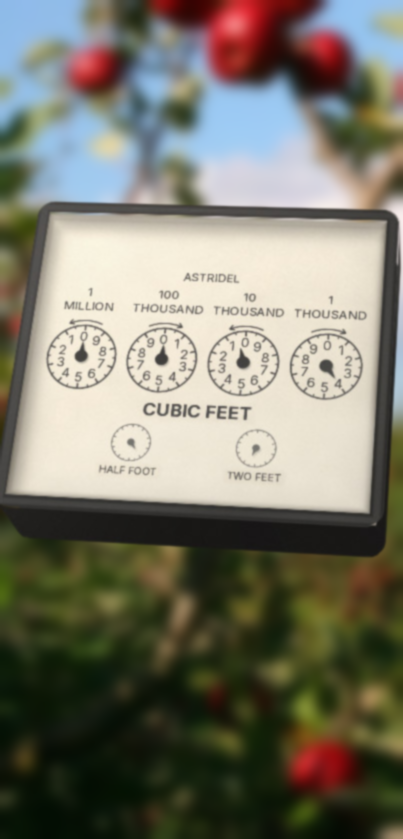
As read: {"value": 400, "unit": "ft³"}
